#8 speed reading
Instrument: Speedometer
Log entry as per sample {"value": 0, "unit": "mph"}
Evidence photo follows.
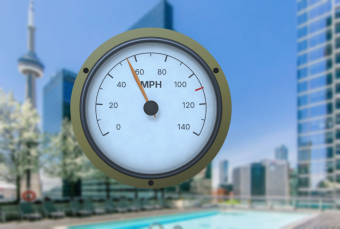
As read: {"value": 55, "unit": "mph"}
